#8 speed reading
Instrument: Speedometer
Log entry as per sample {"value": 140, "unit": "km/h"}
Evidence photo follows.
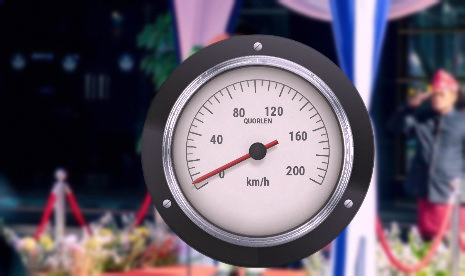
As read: {"value": 5, "unit": "km/h"}
